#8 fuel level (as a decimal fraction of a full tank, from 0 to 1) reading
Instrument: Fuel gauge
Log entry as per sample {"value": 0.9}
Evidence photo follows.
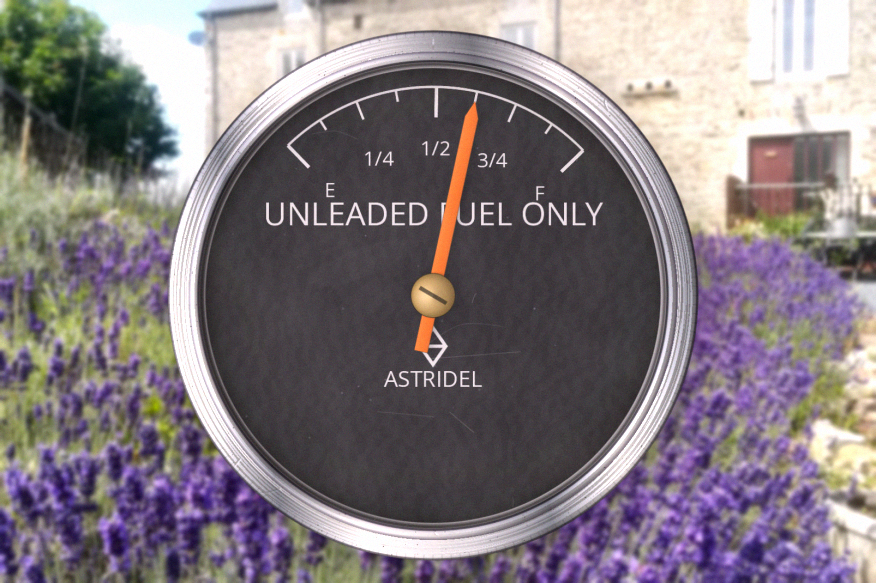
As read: {"value": 0.625}
